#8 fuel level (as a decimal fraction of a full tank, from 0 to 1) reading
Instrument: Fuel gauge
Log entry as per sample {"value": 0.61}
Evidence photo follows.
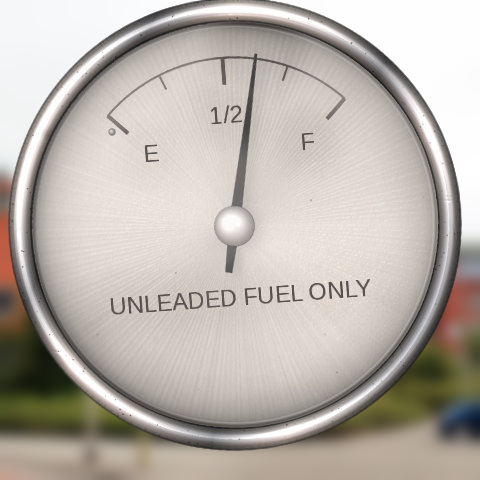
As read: {"value": 0.625}
